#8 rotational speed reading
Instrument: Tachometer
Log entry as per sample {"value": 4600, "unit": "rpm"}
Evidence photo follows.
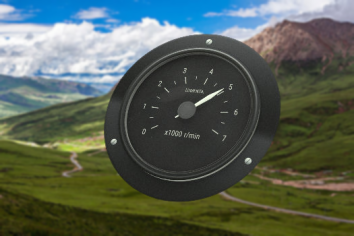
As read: {"value": 5000, "unit": "rpm"}
